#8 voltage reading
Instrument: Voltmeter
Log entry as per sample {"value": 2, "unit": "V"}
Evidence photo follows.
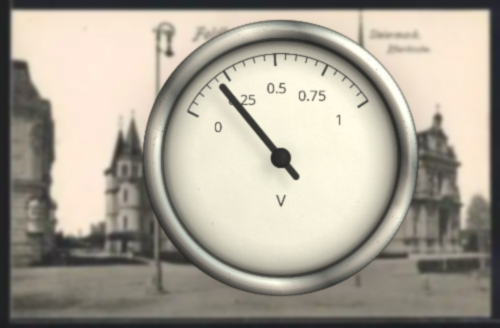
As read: {"value": 0.2, "unit": "V"}
